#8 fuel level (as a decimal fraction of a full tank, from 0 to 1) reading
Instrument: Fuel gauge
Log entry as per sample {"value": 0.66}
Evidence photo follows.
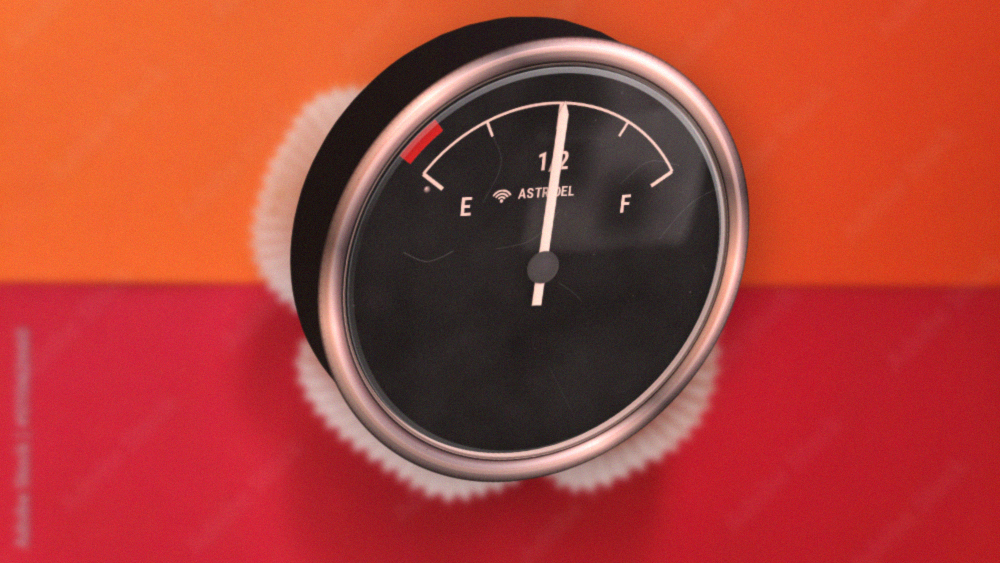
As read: {"value": 0.5}
